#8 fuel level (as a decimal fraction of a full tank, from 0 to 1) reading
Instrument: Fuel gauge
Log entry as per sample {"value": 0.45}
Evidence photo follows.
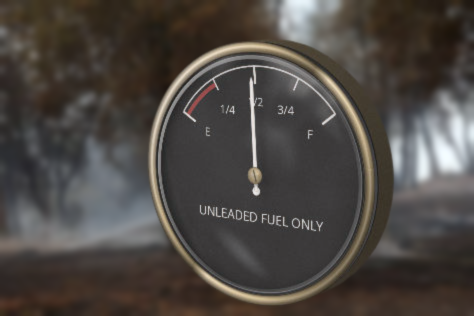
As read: {"value": 0.5}
